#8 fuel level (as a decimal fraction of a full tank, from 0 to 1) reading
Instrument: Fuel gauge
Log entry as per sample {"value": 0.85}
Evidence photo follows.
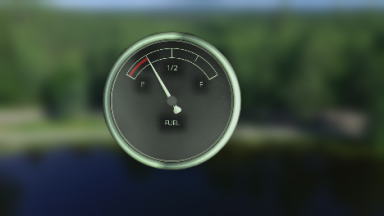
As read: {"value": 0.25}
